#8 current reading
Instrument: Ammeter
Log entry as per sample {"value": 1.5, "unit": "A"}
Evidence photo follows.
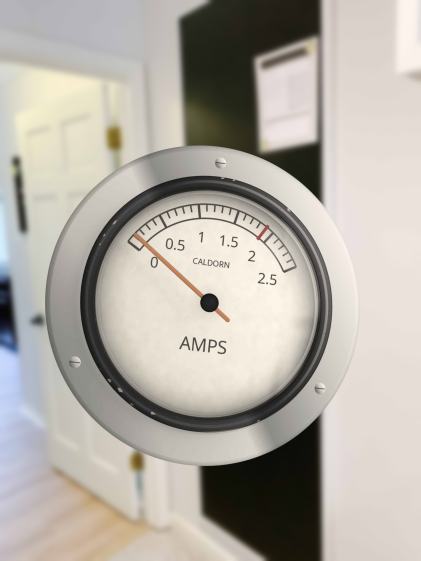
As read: {"value": 0.1, "unit": "A"}
